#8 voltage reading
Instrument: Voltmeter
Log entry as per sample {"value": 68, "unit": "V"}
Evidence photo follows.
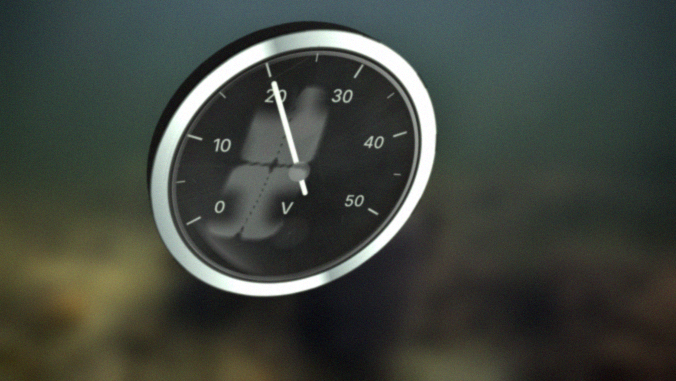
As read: {"value": 20, "unit": "V"}
